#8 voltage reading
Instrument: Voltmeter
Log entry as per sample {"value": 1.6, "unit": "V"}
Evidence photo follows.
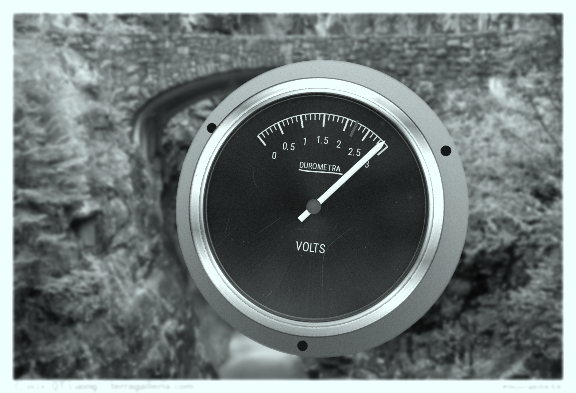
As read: {"value": 2.9, "unit": "V"}
